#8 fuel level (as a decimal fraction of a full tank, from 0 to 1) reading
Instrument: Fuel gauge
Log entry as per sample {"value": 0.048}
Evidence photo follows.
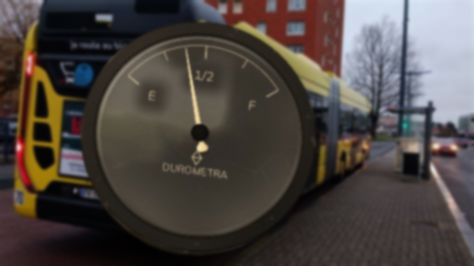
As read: {"value": 0.375}
